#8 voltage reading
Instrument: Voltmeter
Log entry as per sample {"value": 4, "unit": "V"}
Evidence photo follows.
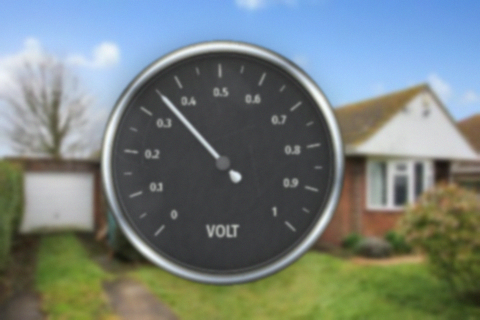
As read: {"value": 0.35, "unit": "V"}
